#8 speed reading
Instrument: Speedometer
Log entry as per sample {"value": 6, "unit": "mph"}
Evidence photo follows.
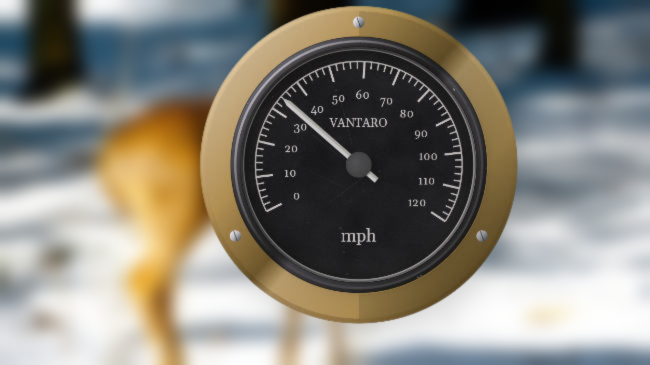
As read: {"value": 34, "unit": "mph"}
